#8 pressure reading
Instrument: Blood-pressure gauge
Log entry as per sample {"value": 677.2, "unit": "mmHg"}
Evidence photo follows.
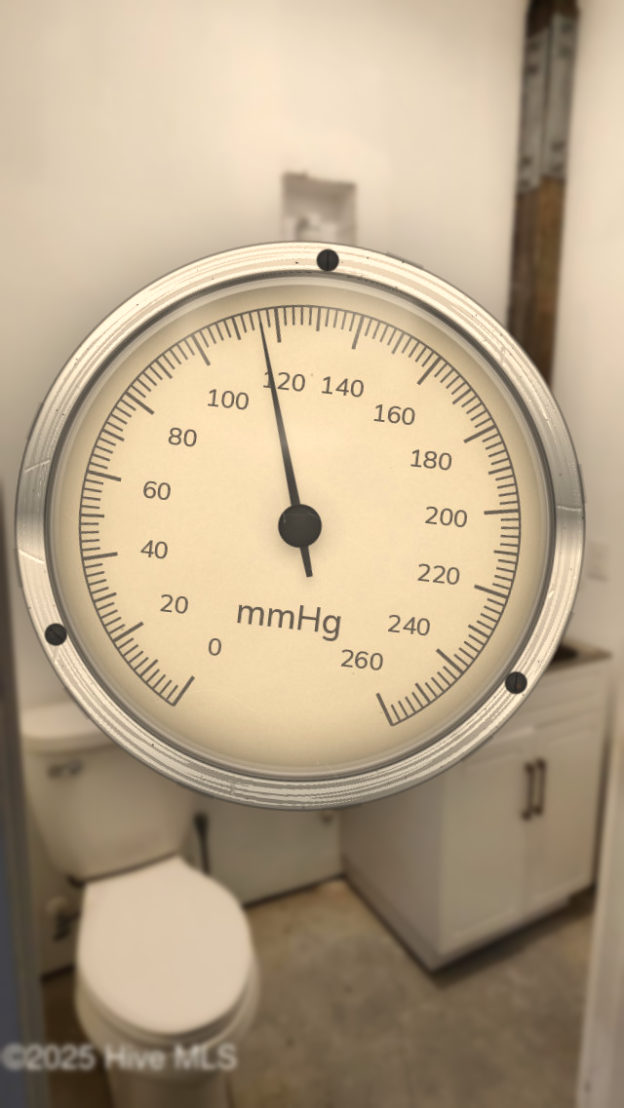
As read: {"value": 116, "unit": "mmHg"}
